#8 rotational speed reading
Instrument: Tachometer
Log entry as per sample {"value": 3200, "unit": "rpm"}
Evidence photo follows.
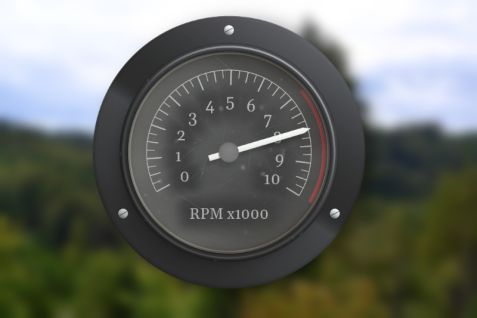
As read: {"value": 8000, "unit": "rpm"}
